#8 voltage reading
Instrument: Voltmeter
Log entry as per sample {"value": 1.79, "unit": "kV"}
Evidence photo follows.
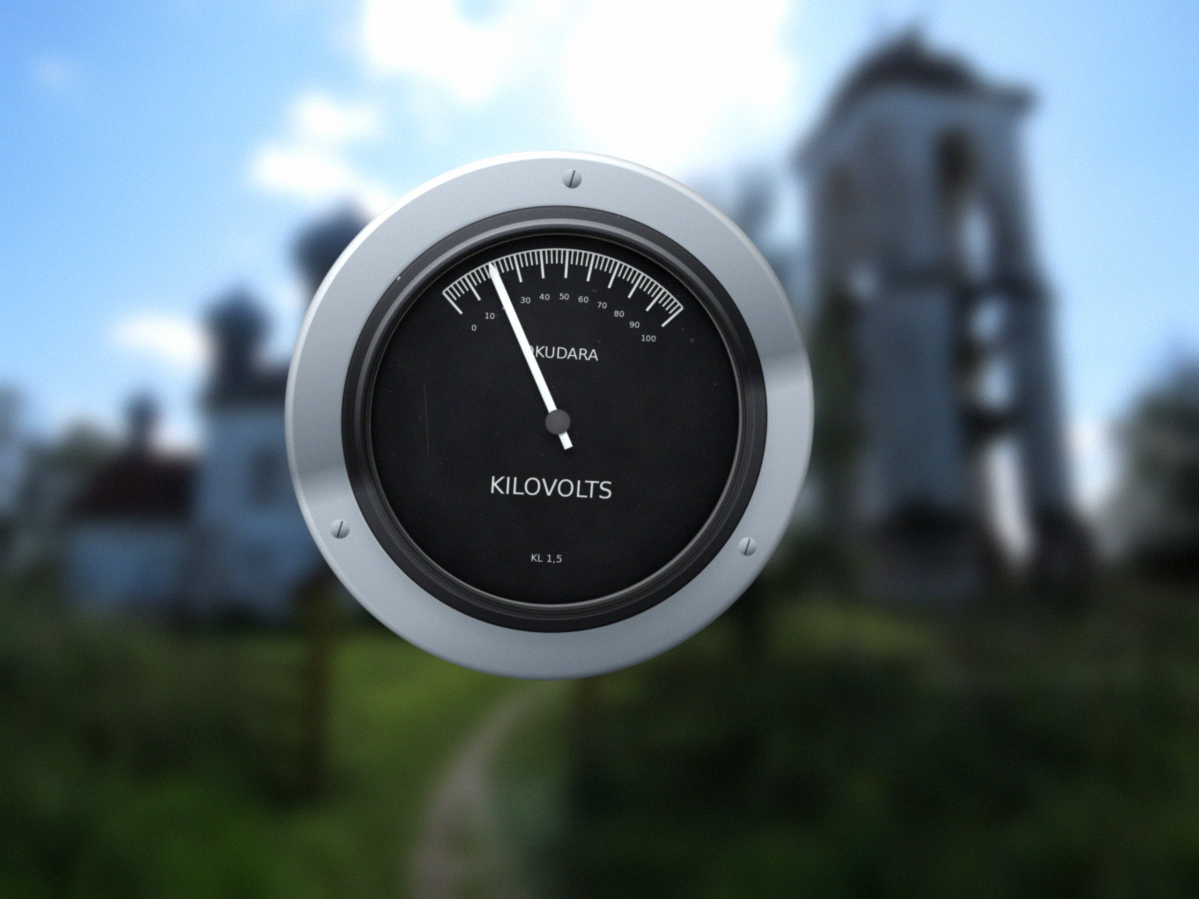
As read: {"value": 20, "unit": "kV"}
